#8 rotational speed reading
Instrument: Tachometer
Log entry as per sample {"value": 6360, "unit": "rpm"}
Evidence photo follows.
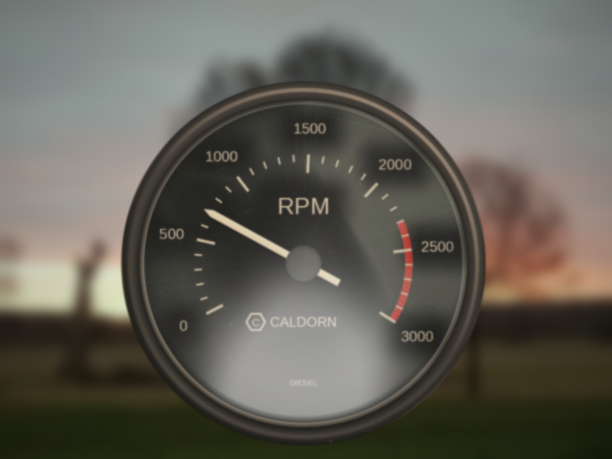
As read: {"value": 700, "unit": "rpm"}
